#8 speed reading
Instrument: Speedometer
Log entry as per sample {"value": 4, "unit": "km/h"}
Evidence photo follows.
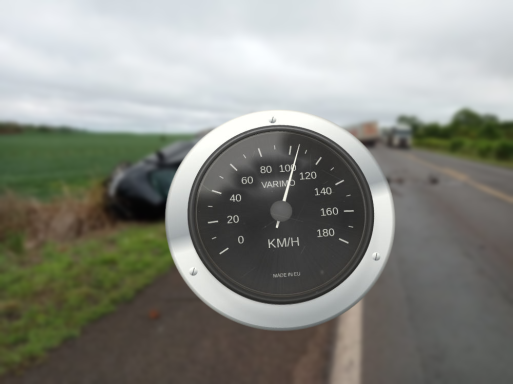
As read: {"value": 105, "unit": "km/h"}
